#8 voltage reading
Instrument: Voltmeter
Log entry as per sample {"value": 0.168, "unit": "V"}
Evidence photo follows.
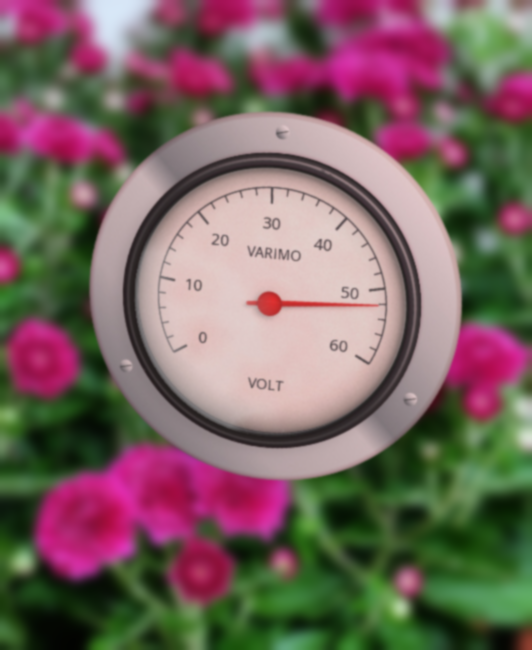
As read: {"value": 52, "unit": "V"}
